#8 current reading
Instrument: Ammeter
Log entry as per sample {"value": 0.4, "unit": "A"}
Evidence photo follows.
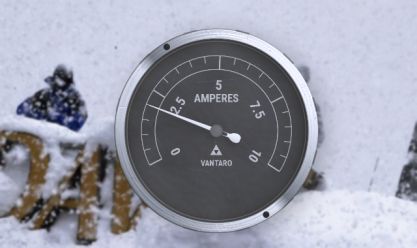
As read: {"value": 2, "unit": "A"}
